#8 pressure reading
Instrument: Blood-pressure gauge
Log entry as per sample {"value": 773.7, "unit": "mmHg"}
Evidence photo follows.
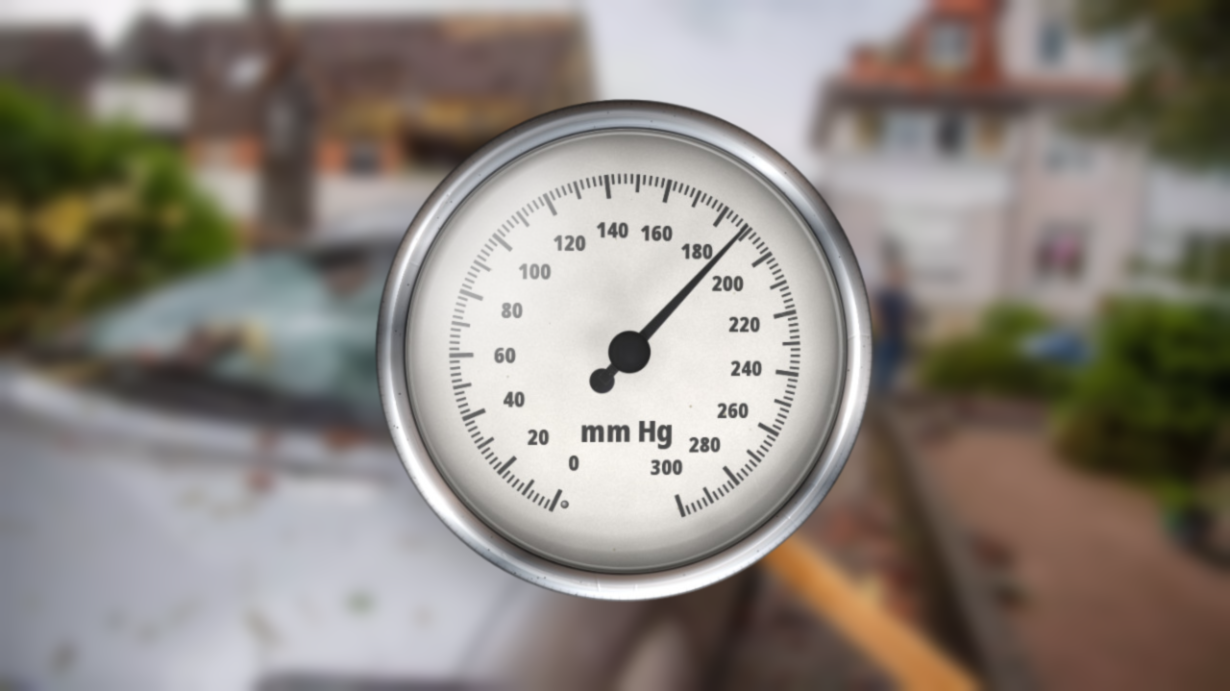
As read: {"value": 188, "unit": "mmHg"}
